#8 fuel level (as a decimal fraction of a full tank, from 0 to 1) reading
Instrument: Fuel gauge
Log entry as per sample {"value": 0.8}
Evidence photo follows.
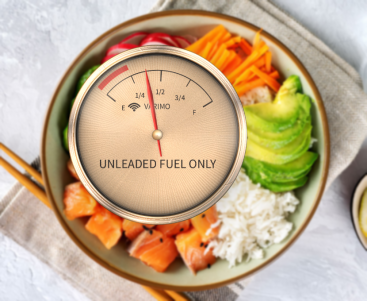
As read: {"value": 0.375}
